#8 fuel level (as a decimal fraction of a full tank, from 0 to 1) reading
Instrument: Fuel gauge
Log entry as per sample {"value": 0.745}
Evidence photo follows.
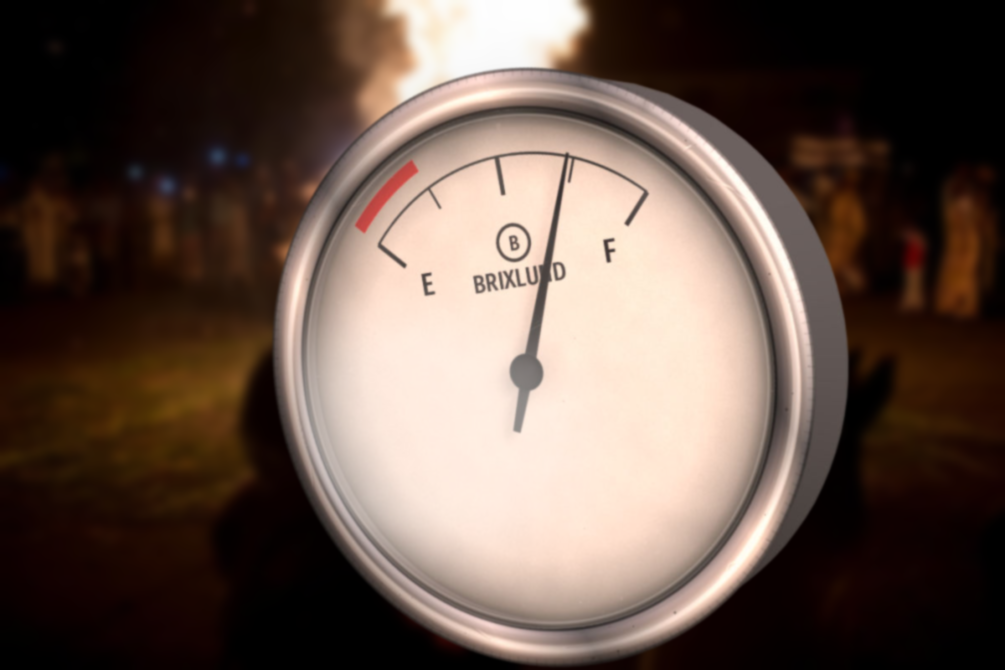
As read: {"value": 0.75}
